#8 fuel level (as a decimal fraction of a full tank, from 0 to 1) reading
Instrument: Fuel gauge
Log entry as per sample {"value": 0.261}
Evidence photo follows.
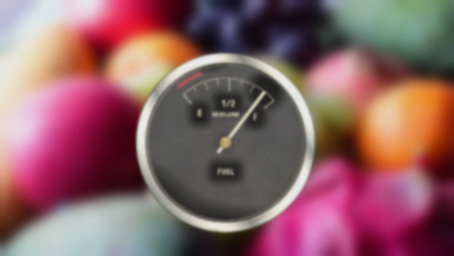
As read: {"value": 0.875}
